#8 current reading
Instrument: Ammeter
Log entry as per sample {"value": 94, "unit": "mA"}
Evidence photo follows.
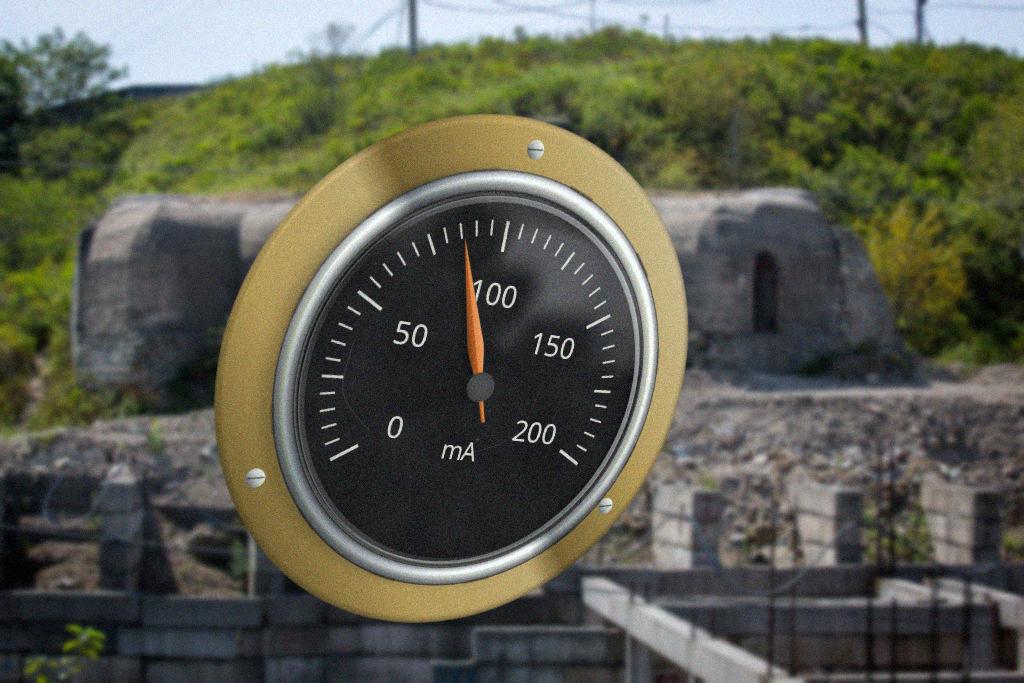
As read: {"value": 85, "unit": "mA"}
